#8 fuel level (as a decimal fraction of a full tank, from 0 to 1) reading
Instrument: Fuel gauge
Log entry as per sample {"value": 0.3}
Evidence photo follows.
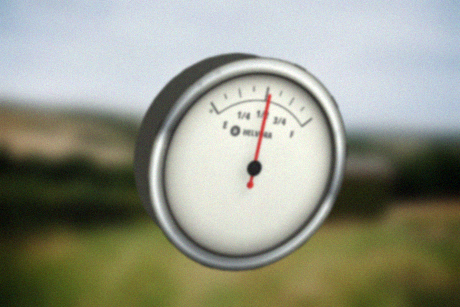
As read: {"value": 0.5}
